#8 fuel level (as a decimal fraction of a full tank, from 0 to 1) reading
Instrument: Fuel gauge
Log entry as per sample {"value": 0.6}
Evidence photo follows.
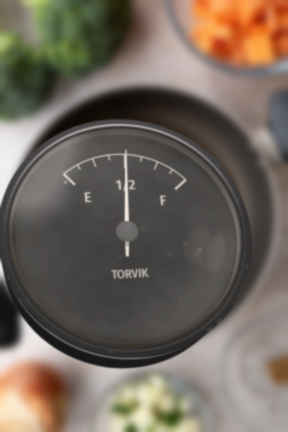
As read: {"value": 0.5}
